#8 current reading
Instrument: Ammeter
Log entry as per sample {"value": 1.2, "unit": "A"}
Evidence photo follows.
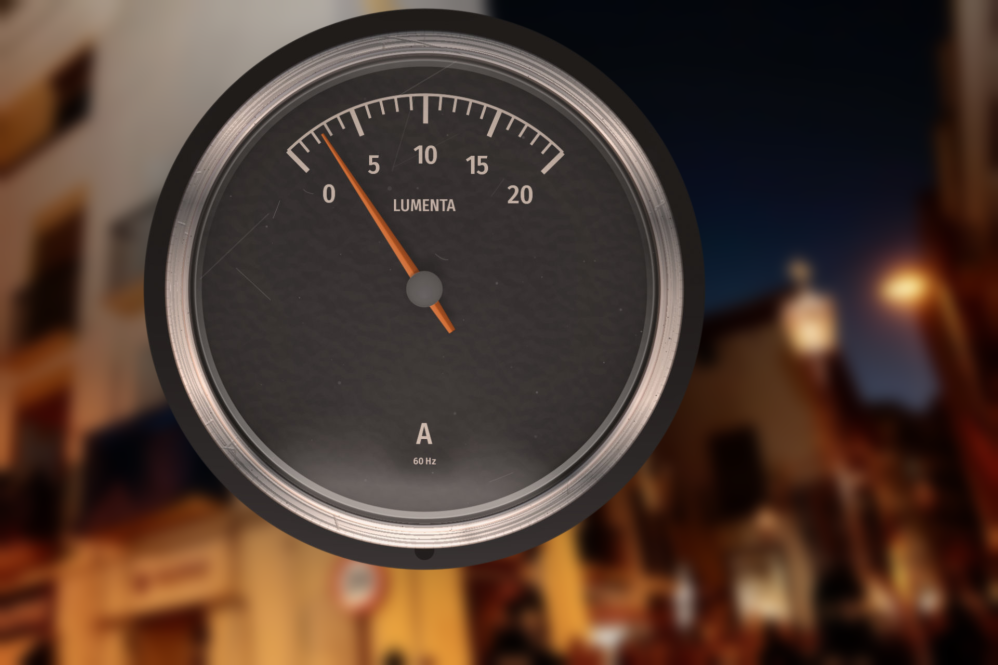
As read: {"value": 2.5, "unit": "A"}
